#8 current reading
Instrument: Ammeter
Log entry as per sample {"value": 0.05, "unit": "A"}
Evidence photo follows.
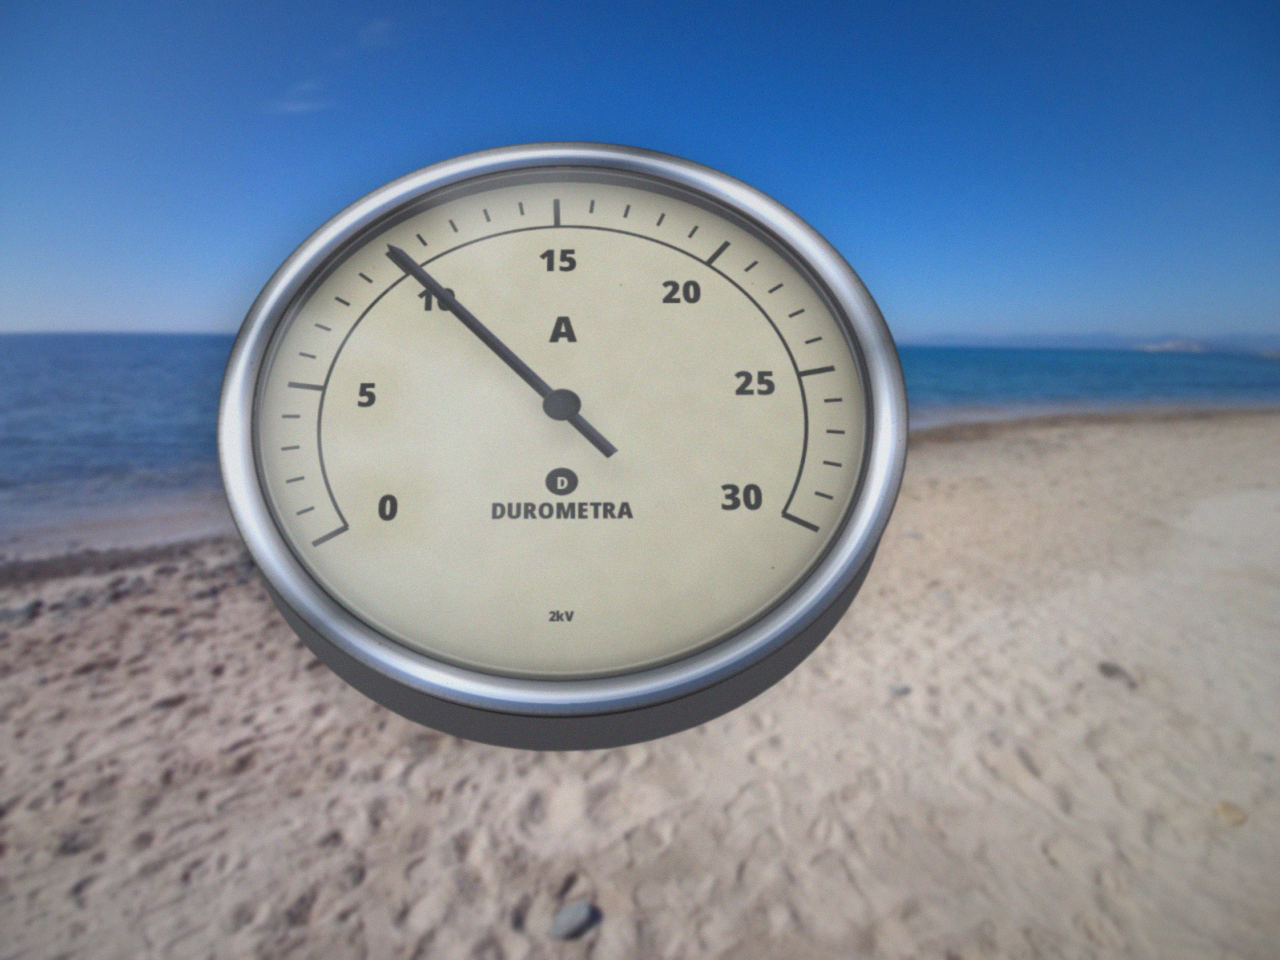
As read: {"value": 10, "unit": "A"}
